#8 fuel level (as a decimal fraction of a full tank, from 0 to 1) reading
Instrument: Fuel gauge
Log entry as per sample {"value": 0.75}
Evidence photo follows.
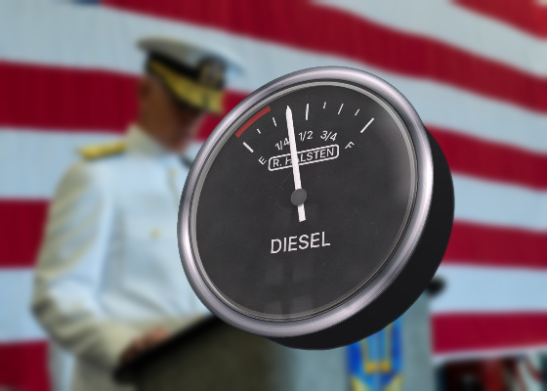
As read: {"value": 0.375}
